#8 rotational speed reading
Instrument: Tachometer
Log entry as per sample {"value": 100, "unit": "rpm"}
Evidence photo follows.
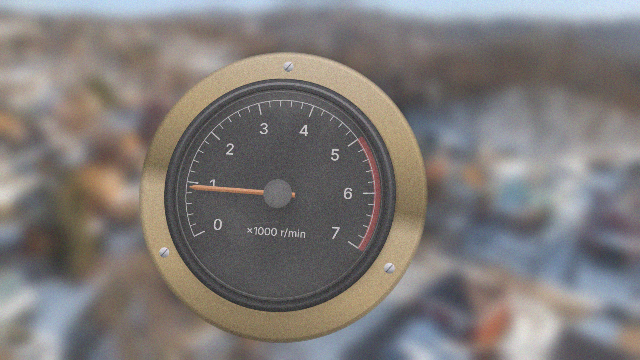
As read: {"value": 900, "unit": "rpm"}
